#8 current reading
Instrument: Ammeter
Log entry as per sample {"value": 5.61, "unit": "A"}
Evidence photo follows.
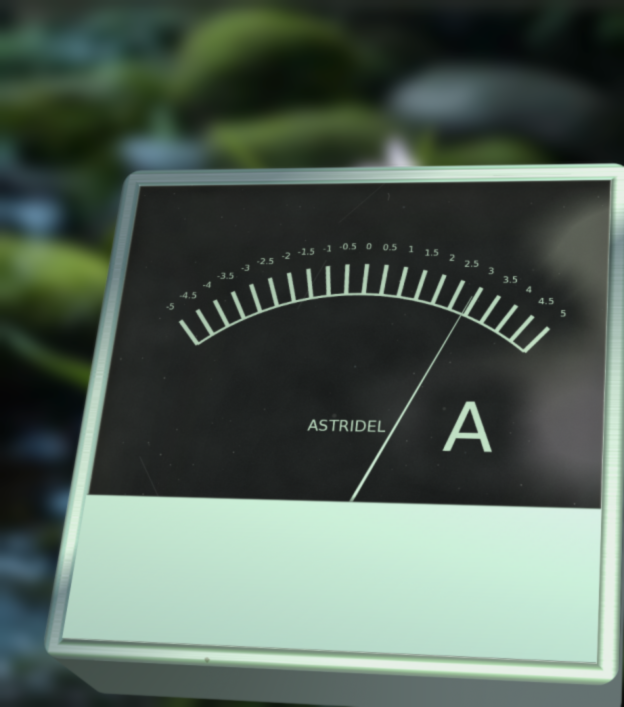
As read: {"value": 3, "unit": "A"}
